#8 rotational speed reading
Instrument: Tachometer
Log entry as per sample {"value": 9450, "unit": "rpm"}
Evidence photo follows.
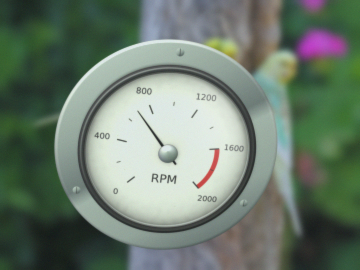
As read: {"value": 700, "unit": "rpm"}
